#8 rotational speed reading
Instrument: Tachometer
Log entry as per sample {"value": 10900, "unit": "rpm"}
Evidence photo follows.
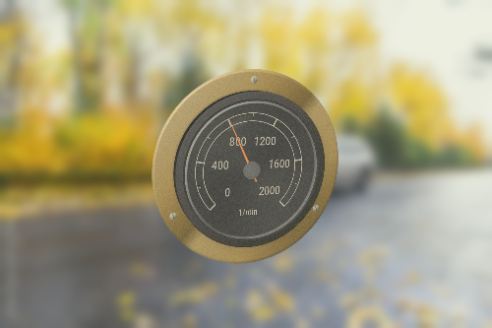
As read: {"value": 800, "unit": "rpm"}
